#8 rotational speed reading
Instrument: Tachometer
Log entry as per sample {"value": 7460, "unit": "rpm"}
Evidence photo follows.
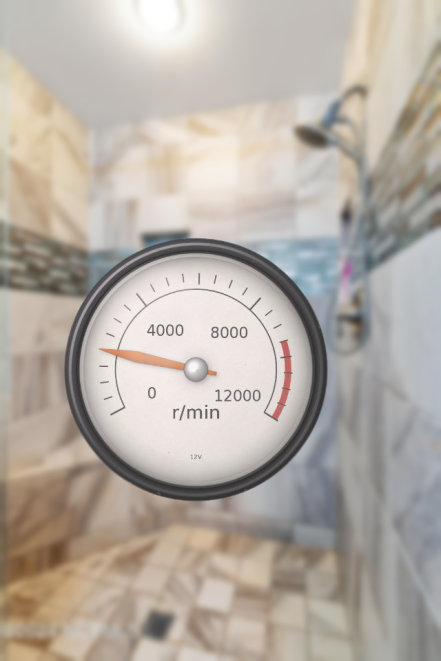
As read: {"value": 2000, "unit": "rpm"}
